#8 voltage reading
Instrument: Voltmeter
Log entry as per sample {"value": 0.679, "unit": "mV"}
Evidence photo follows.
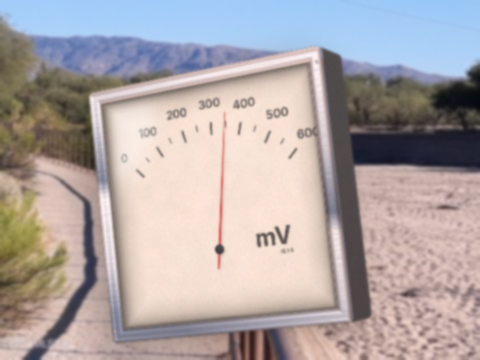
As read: {"value": 350, "unit": "mV"}
